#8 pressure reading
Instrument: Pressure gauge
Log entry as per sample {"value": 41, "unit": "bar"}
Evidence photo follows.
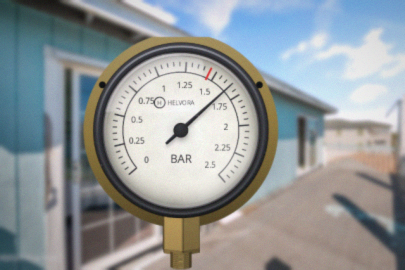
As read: {"value": 1.65, "unit": "bar"}
